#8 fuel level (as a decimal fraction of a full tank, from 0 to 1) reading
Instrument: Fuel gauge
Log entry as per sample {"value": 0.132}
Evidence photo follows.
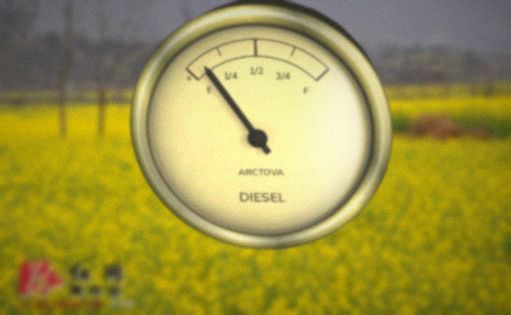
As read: {"value": 0.125}
